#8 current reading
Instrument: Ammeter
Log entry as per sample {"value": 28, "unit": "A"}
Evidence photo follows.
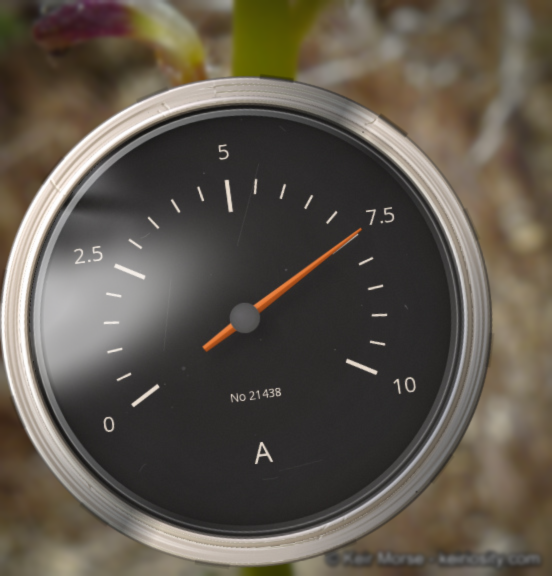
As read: {"value": 7.5, "unit": "A"}
